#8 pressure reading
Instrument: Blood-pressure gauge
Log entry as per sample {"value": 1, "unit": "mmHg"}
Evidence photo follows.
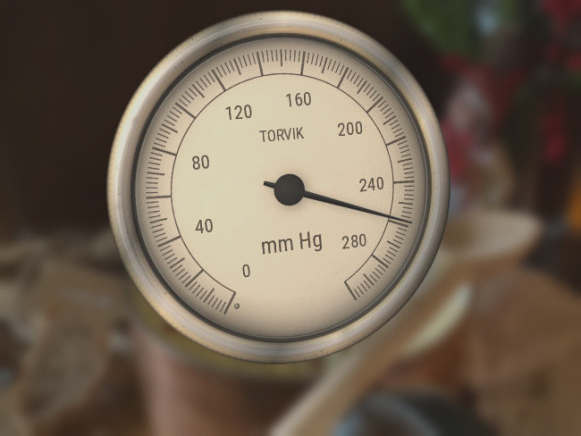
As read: {"value": 258, "unit": "mmHg"}
